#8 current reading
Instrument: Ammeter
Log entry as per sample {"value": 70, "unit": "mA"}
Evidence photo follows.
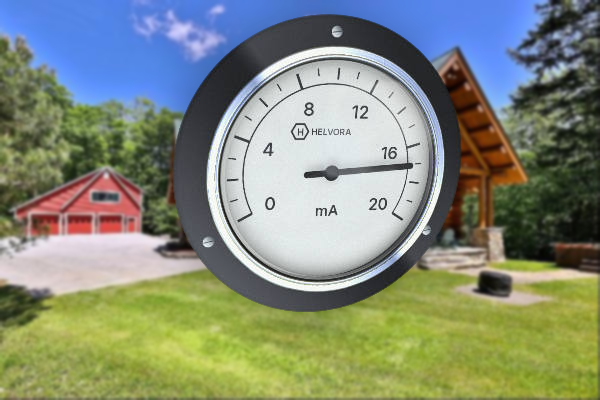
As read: {"value": 17, "unit": "mA"}
